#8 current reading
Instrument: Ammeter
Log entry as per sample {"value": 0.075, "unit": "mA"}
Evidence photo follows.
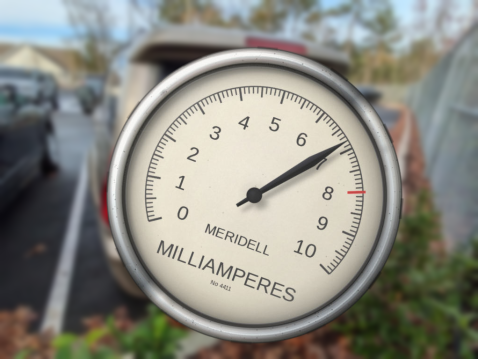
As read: {"value": 6.8, "unit": "mA"}
